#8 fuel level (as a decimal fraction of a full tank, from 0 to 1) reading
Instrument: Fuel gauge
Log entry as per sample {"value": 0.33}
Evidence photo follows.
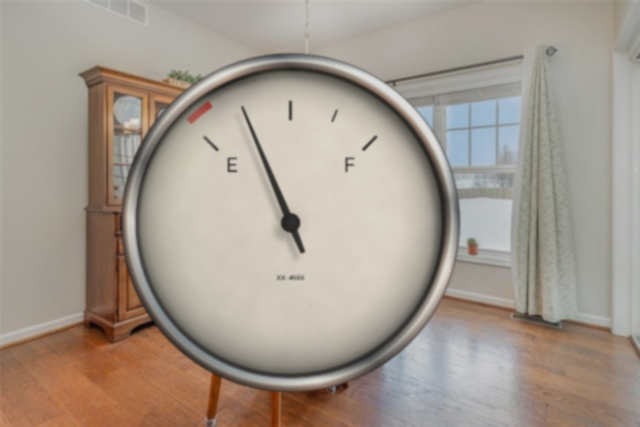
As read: {"value": 0.25}
